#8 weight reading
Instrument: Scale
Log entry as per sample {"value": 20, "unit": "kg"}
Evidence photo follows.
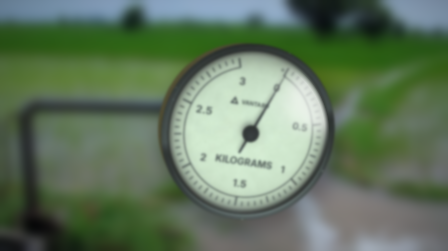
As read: {"value": 0, "unit": "kg"}
